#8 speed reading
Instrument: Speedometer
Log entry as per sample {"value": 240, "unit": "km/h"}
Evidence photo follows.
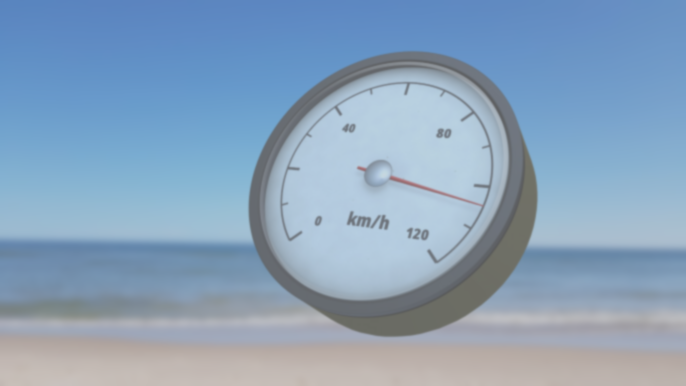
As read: {"value": 105, "unit": "km/h"}
